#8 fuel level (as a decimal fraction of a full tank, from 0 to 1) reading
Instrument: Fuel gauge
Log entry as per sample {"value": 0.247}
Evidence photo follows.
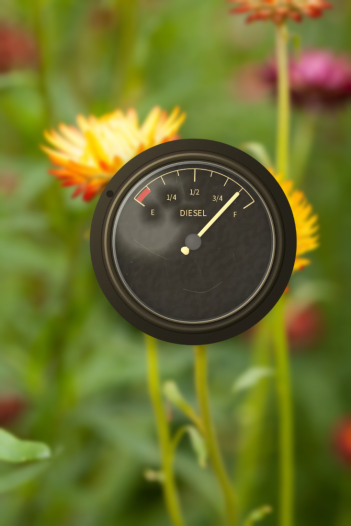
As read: {"value": 0.875}
